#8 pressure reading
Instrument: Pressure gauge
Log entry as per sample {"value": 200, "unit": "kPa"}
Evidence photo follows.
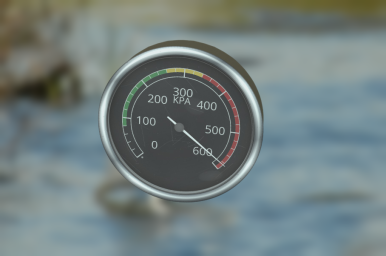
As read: {"value": 580, "unit": "kPa"}
